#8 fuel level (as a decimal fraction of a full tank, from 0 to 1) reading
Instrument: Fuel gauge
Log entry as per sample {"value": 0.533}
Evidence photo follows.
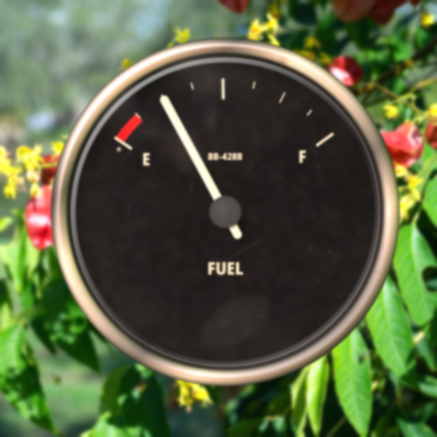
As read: {"value": 0.25}
